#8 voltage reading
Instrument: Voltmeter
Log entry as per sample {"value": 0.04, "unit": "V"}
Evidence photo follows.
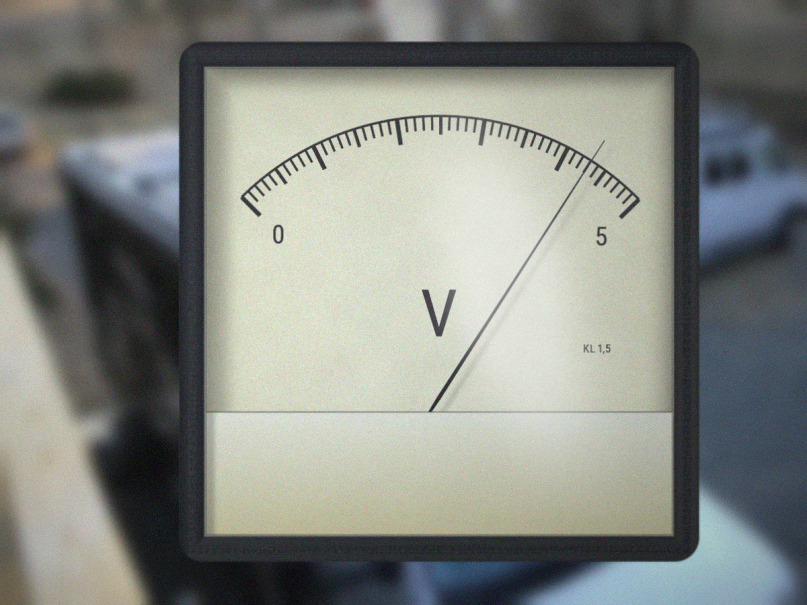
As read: {"value": 4.3, "unit": "V"}
